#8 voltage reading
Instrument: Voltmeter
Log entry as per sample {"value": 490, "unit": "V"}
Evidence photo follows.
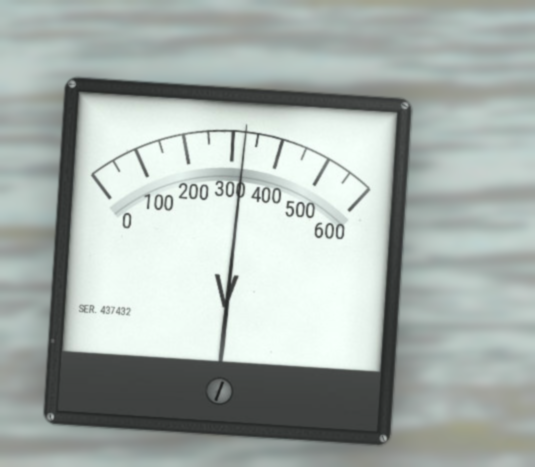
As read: {"value": 325, "unit": "V"}
